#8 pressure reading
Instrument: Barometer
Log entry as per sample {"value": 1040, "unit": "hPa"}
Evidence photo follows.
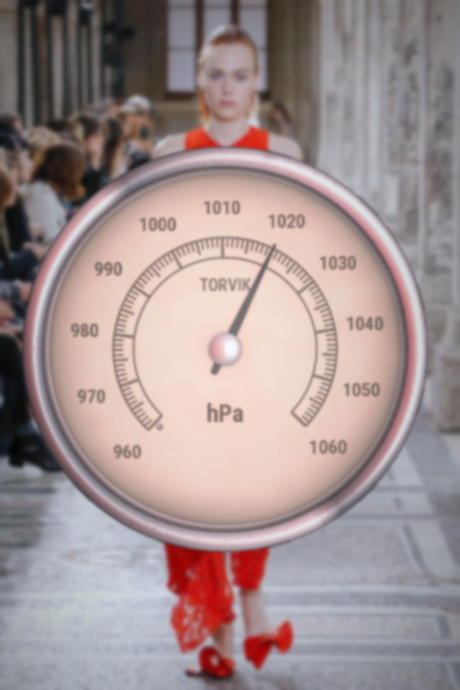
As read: {"value": 1020, "unit": "hPa"}
